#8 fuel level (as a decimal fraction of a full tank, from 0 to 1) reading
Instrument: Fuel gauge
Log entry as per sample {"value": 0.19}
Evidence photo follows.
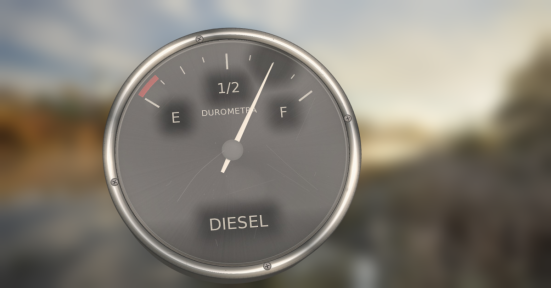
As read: {"value": 0.75}
